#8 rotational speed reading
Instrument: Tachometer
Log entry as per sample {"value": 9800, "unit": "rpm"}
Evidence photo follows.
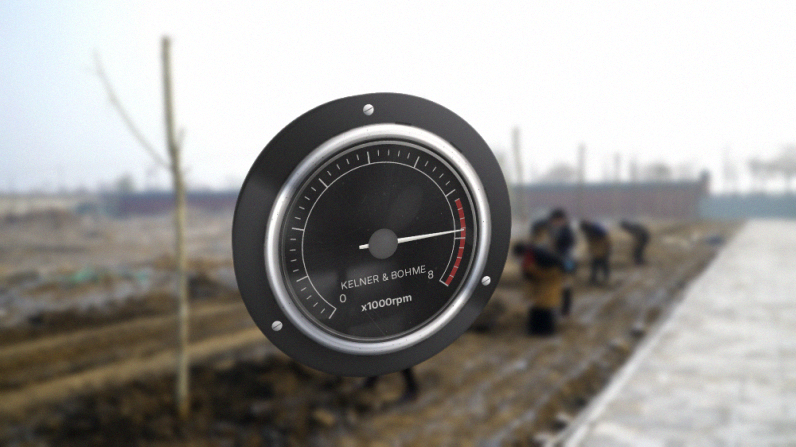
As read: {"value": 6800, "unit": "rpm"}
